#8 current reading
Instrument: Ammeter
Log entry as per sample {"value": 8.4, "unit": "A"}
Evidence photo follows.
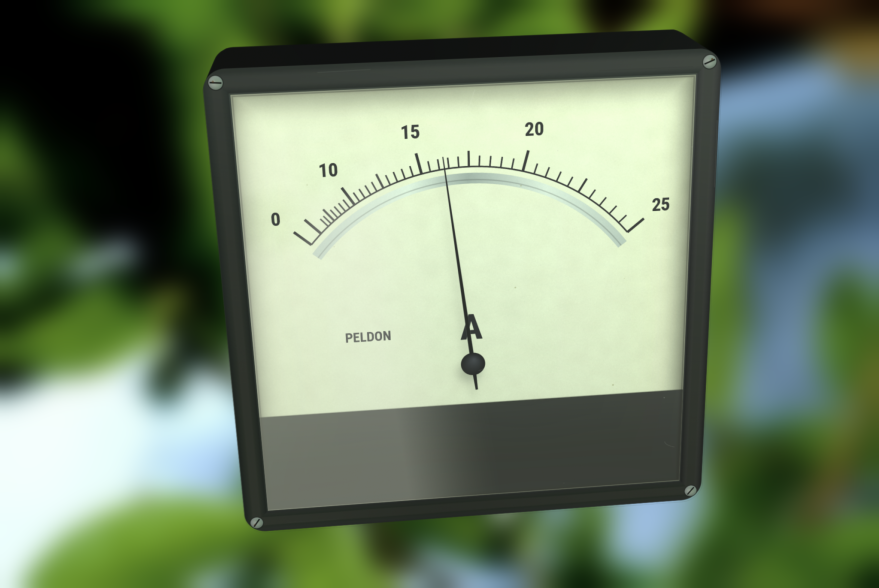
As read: {"value": 16.25, "unit": "A"}
